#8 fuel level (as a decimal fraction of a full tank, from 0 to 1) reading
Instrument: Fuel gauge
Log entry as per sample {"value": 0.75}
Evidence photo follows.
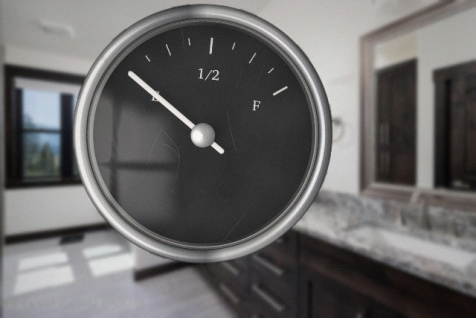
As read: {"value": 0}
